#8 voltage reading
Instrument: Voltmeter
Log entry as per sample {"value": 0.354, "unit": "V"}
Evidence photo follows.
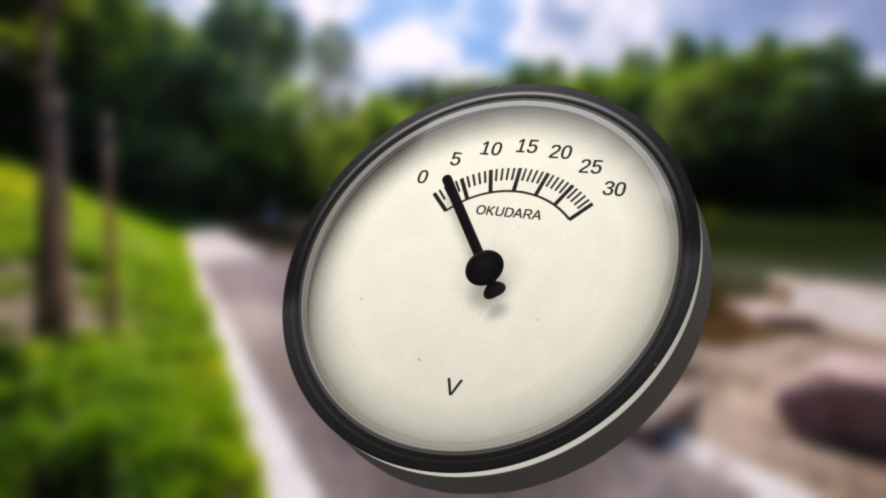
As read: {"value": 3, "unit": "V"}
